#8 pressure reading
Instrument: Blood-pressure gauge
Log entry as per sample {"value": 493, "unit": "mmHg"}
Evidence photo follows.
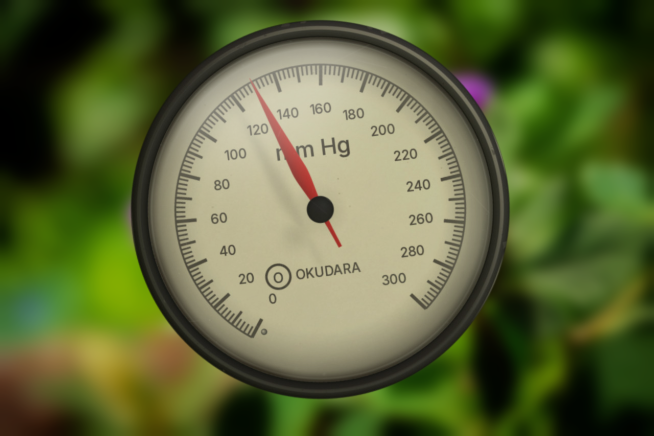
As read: {"value": 130, "unit": "mmHg"}
